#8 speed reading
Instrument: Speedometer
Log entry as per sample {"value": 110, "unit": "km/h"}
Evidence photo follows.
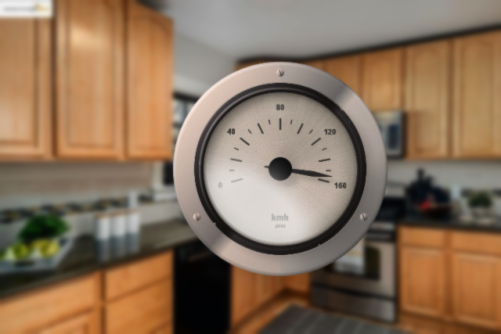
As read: {"value": 155, "unit": "km/h"}
